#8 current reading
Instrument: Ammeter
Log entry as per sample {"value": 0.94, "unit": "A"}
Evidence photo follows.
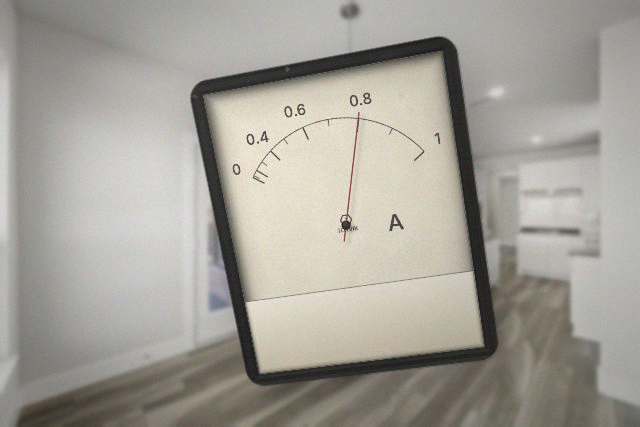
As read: {"value": 0.8, "unit": "A"}
